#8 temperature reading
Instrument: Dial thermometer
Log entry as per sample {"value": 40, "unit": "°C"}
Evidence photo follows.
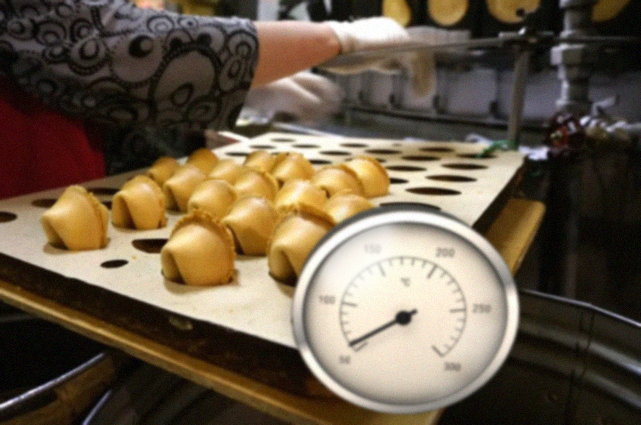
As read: {"value": 60, "unit": "°C"}
